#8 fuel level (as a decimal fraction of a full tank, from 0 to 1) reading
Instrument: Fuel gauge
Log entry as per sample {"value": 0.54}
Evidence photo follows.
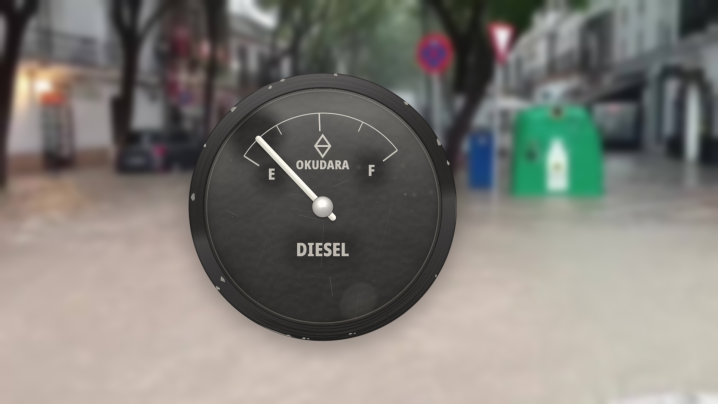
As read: {"value": 0.125}
